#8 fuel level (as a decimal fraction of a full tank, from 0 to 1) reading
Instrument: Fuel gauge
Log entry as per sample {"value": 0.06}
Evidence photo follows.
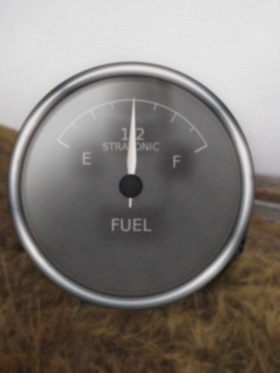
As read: {"value": 0.5}
